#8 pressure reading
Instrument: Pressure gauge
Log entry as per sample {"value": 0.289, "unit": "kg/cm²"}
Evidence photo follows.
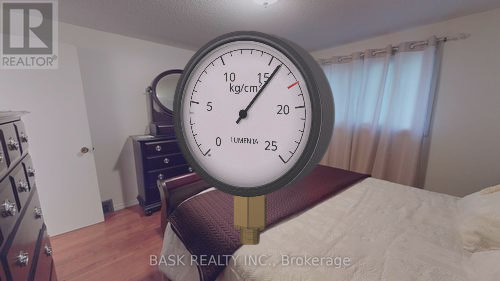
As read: {"value": 16, "unit": "kg/cm²"}
